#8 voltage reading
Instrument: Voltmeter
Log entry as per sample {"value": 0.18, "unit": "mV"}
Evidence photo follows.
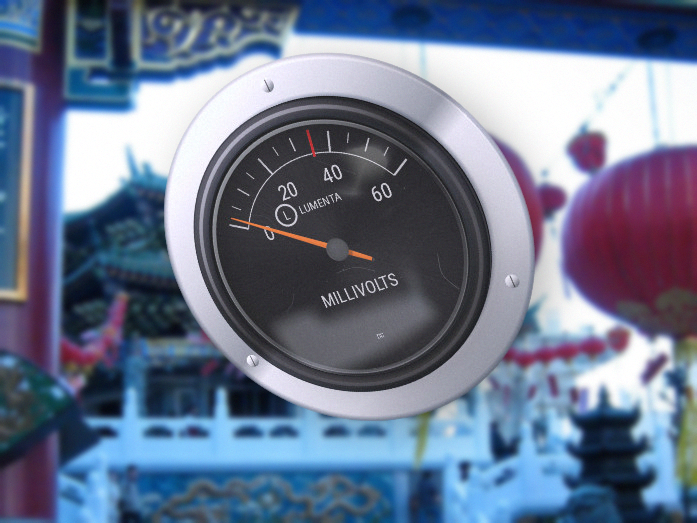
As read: {"value": 2.5, "unit": "mV"}
